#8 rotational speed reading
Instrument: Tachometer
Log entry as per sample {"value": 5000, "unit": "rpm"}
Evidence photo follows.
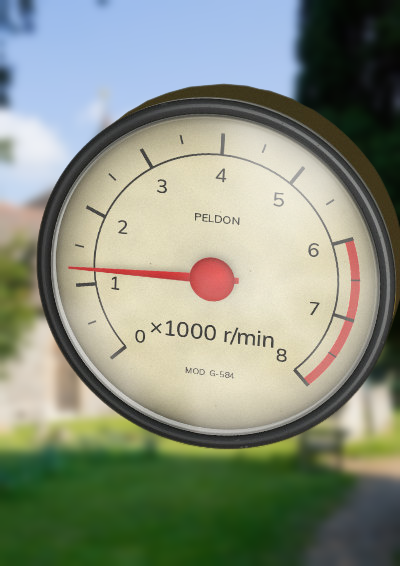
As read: {"value": 1250, "unit": "rpm"}
